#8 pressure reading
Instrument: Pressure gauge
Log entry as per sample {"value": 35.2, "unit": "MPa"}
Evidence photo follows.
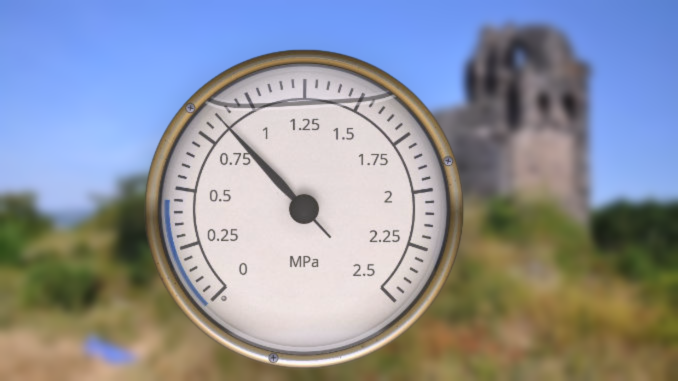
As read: {"value": 0.85, "unit": "MPa"}
